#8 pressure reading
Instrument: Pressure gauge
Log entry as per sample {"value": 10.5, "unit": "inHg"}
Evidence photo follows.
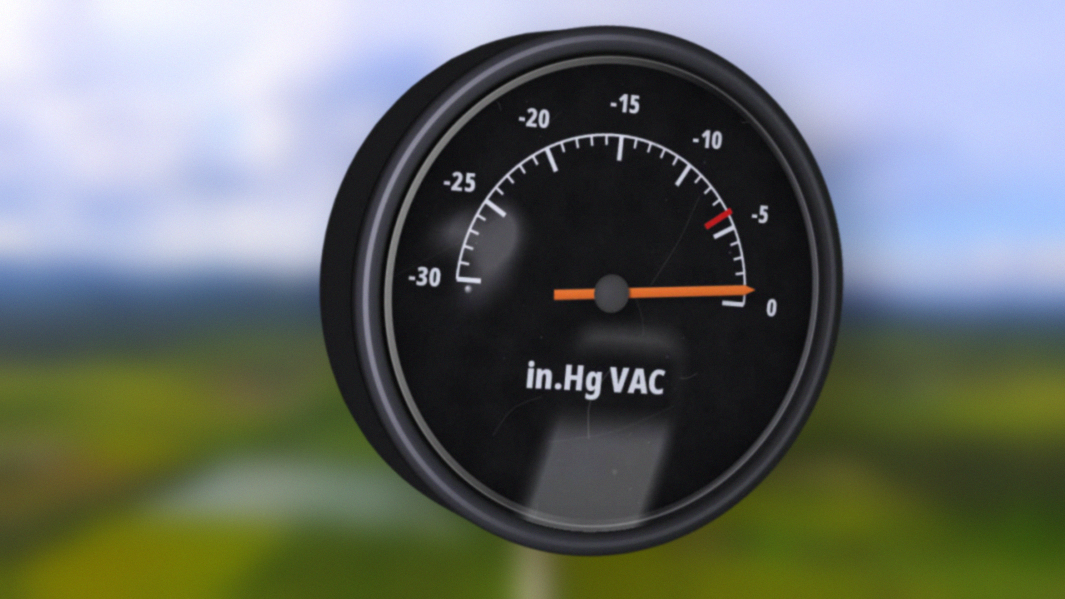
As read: {"value": -1, "unit": "inHg"}
